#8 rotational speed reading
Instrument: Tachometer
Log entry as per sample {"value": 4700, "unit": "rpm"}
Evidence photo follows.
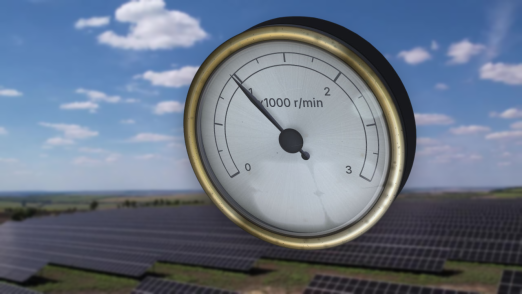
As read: {"value": 1000, "unit": "rpm"}
